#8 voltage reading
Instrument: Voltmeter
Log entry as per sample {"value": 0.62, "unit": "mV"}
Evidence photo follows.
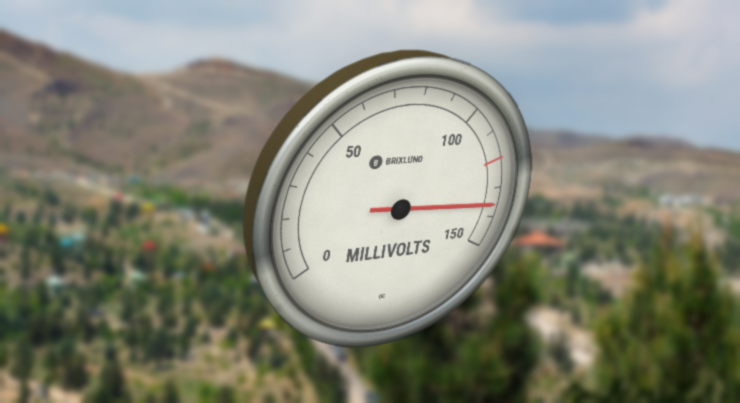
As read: {"value": 135, "unit": "mV"}
